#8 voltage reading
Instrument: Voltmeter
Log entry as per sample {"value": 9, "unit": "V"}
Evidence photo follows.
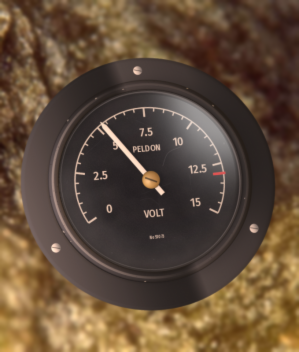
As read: {"value": 5.25, "unit": "V"}
